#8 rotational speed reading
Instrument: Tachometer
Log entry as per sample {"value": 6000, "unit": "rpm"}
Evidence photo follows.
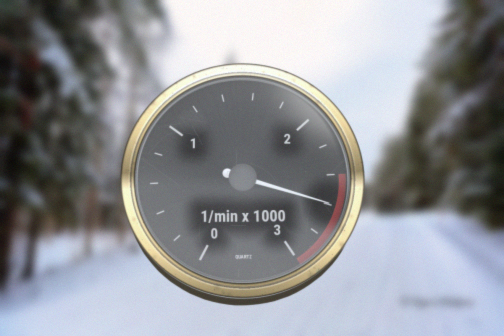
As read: {"value": 2600, "unit": "rpm"}
